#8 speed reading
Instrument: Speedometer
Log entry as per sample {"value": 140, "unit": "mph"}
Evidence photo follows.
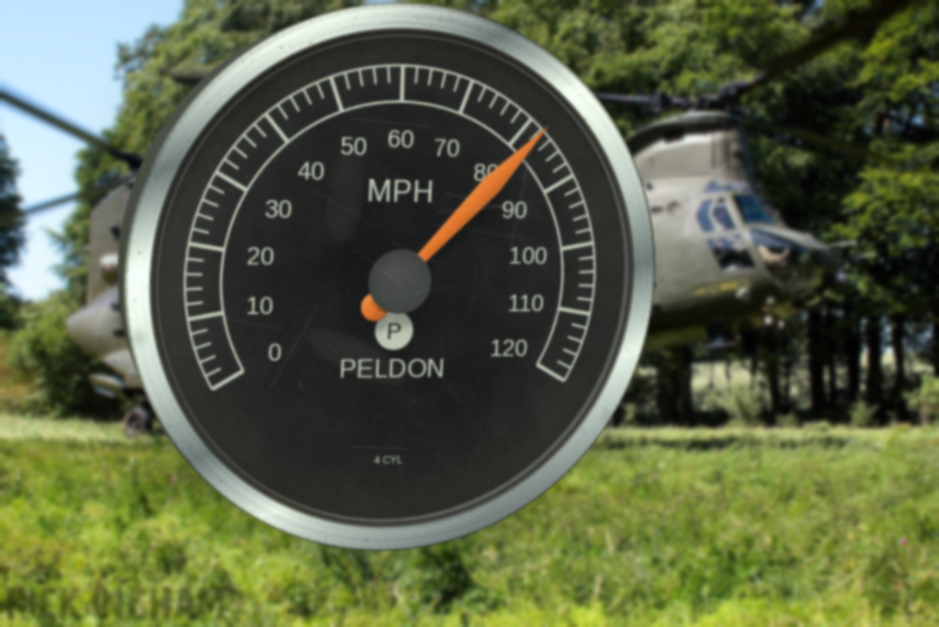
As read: {"value": 82, "unit": "mph"}
